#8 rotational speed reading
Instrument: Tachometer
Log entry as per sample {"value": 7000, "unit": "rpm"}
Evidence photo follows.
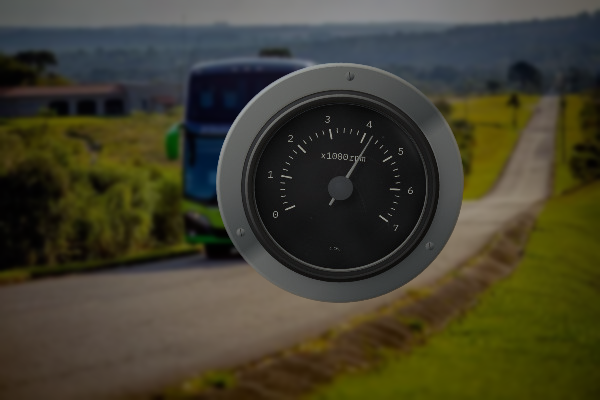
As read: {"value": 4200, "unit": "rpm"}
